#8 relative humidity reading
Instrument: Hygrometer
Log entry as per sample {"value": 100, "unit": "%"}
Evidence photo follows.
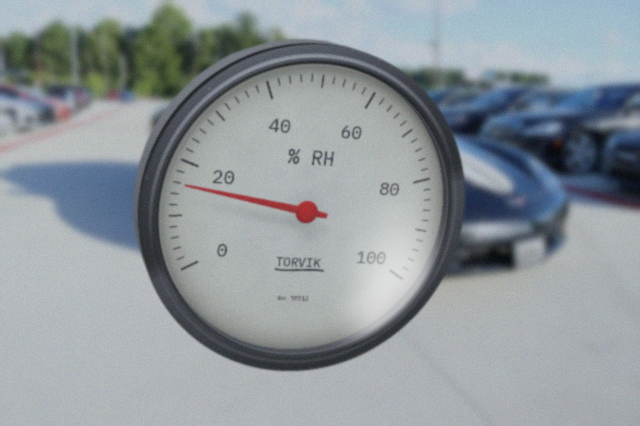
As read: {"value": 16, "unit": "%"}
